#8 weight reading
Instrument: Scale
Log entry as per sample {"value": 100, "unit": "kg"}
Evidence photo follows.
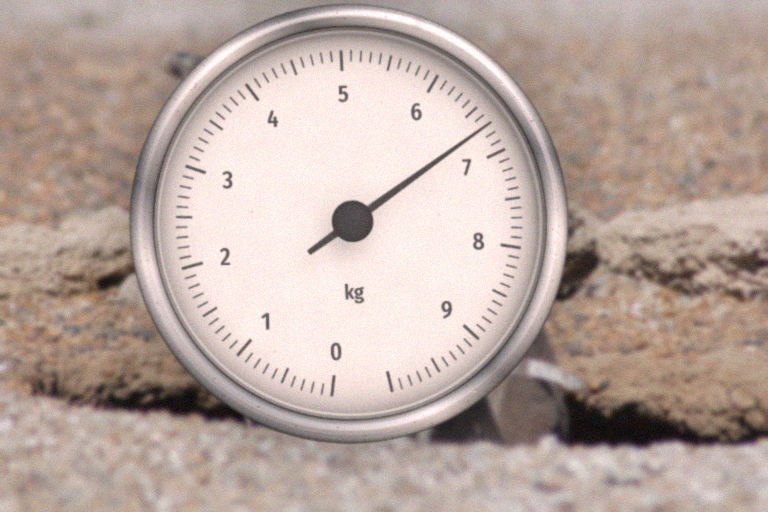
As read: {"value": 6.7, "unit": "kg"}
